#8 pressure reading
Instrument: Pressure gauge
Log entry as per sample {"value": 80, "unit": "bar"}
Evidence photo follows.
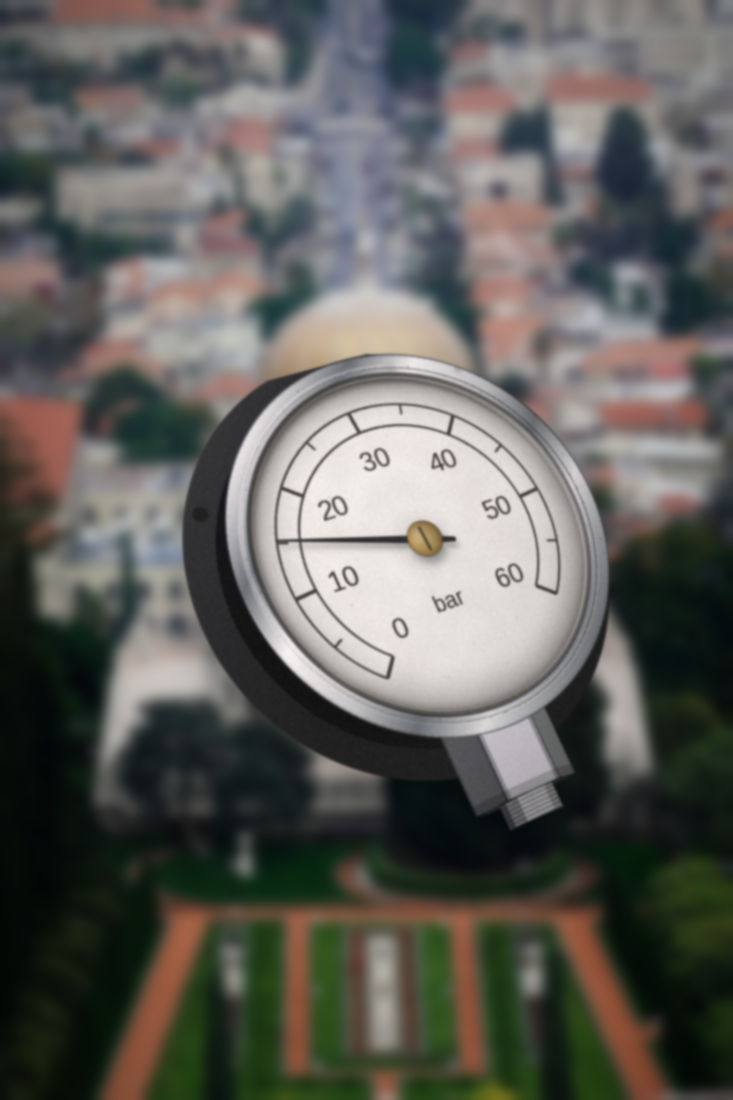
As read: {"value": 15, "unit": "bar"}
